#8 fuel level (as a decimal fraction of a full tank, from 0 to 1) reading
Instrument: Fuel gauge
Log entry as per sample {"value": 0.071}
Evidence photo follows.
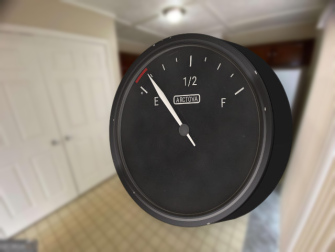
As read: {"value": 0.125}
